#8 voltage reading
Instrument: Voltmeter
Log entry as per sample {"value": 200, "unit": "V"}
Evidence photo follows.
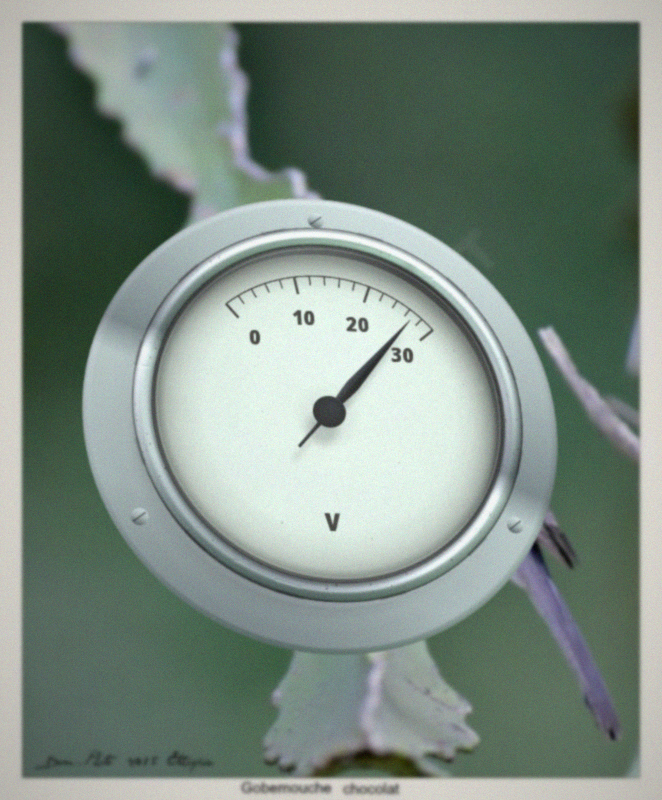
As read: {"value": 27, "unit": "V"}
